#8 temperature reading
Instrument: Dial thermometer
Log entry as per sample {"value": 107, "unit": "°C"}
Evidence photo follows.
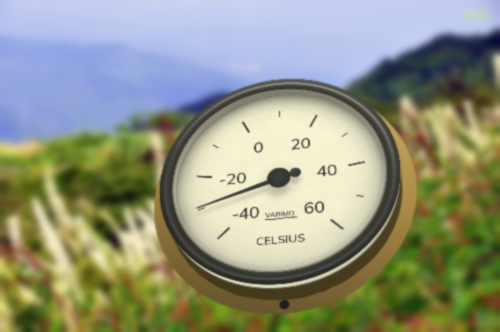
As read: {"value": -30, "unit": "°C"}
